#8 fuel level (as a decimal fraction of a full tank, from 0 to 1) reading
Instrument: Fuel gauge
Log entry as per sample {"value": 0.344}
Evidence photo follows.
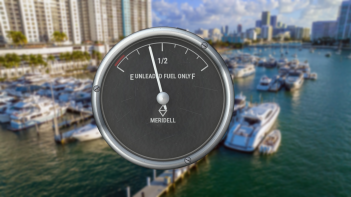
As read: {"value": 0.375}
